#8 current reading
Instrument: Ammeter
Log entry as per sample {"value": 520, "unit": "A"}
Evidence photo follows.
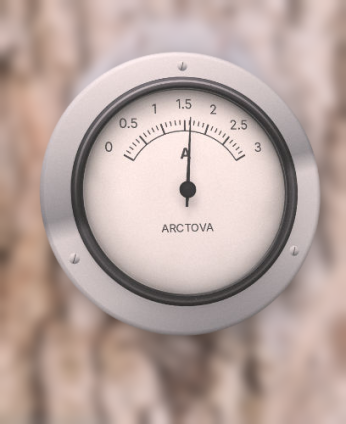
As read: {"value": 1.6, "unit": "A"}
